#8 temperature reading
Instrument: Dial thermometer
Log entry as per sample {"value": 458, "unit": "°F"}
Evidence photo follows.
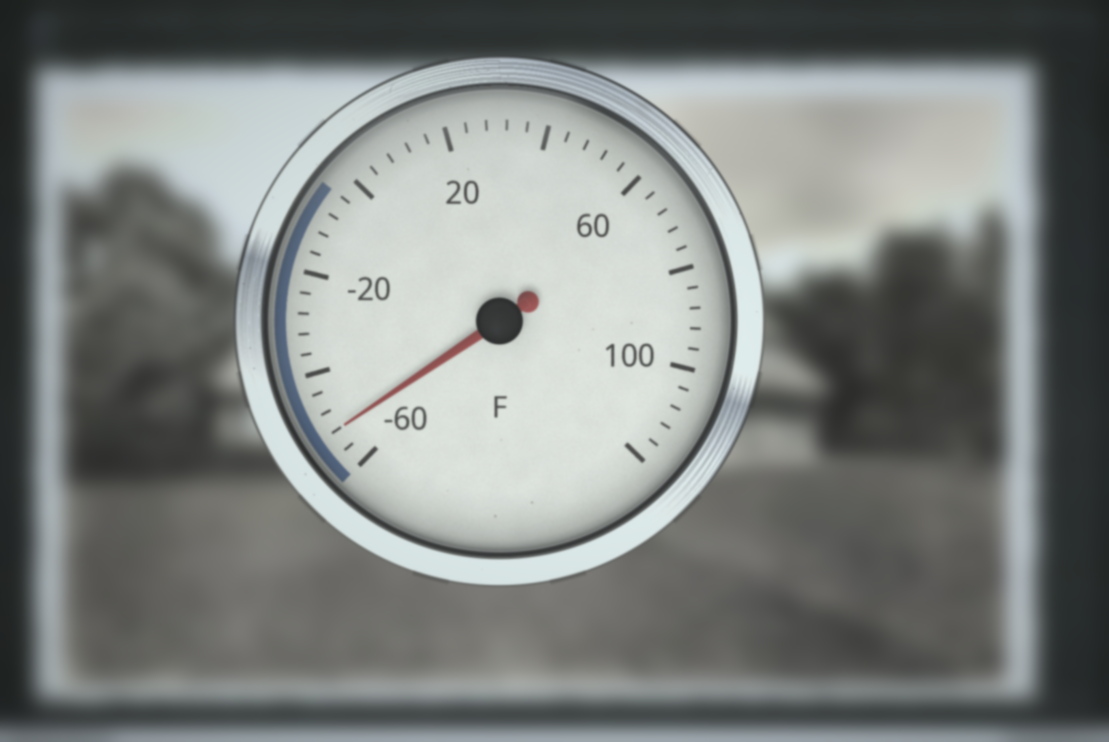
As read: {"value": -52, "unit": "°F"}
